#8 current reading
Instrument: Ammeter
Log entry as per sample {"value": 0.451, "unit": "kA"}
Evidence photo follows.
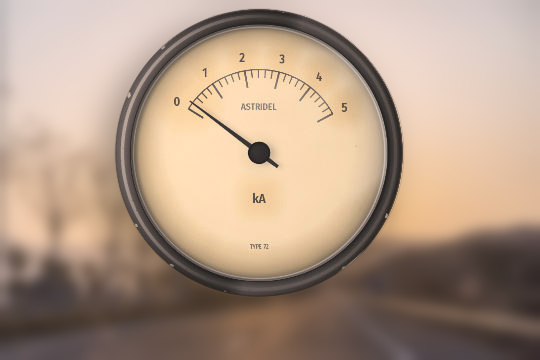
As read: {"value": 0.2, "unit": "kA"}
